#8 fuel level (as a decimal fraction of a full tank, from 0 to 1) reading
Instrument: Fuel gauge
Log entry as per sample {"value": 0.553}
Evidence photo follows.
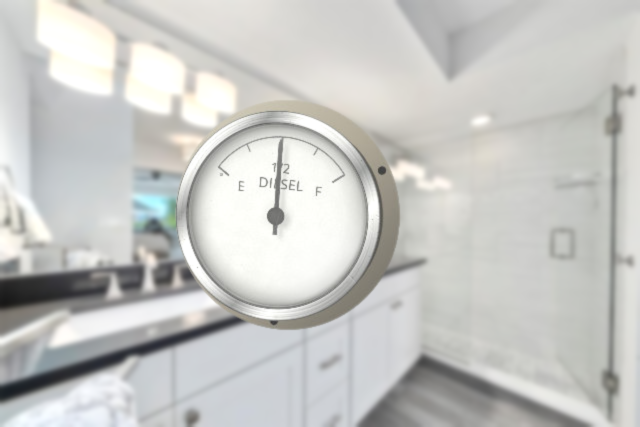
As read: {"value": 0.5}
